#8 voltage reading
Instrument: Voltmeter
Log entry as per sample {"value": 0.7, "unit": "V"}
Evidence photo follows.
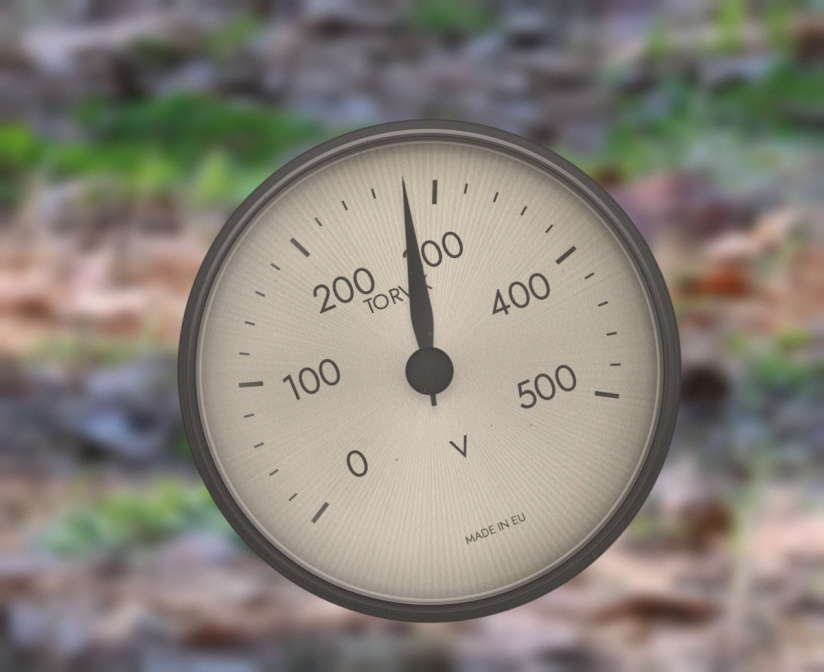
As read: {"value": 280, "unit": "V"}
